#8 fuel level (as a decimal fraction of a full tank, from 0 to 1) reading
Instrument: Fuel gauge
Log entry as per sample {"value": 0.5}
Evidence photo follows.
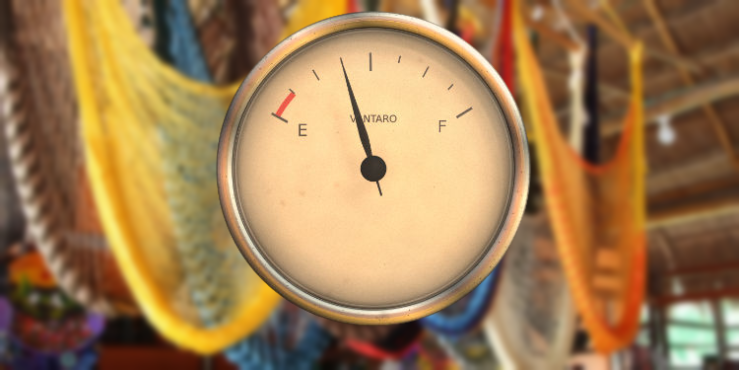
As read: {"value": 0.375}
